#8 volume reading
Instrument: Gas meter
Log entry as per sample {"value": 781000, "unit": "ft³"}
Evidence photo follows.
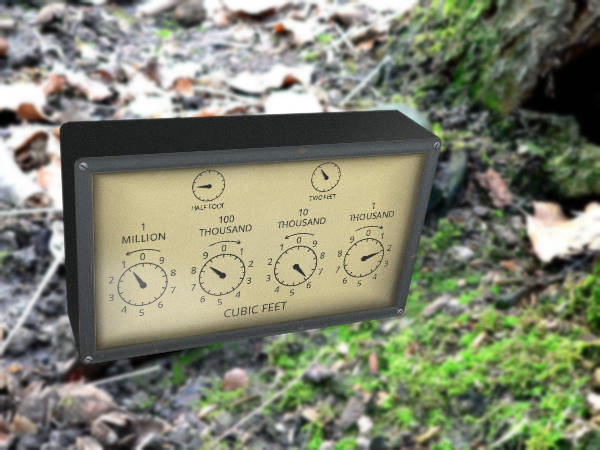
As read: {"value": 86200, "unit": "ft³"}
